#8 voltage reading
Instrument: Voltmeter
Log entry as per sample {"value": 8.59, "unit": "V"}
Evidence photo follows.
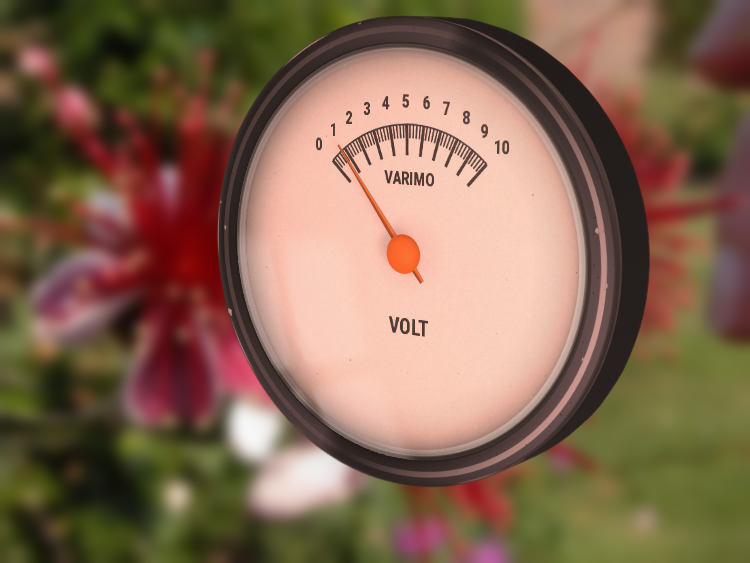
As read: {"value": 1, "unit": "V"}
